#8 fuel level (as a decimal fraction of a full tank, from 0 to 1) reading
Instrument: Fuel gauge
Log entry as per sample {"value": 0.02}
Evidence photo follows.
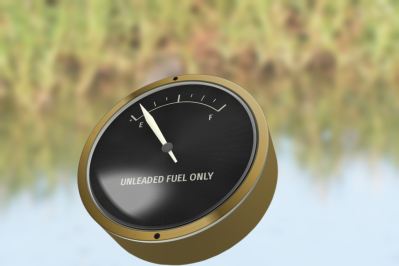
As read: {"value": 0.125}
